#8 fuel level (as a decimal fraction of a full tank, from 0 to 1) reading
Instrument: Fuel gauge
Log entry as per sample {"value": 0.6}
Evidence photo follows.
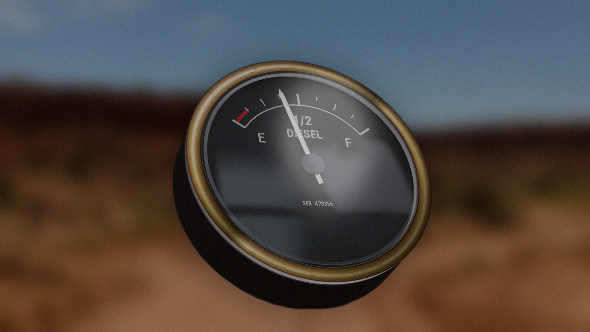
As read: {"value": 0.375}
